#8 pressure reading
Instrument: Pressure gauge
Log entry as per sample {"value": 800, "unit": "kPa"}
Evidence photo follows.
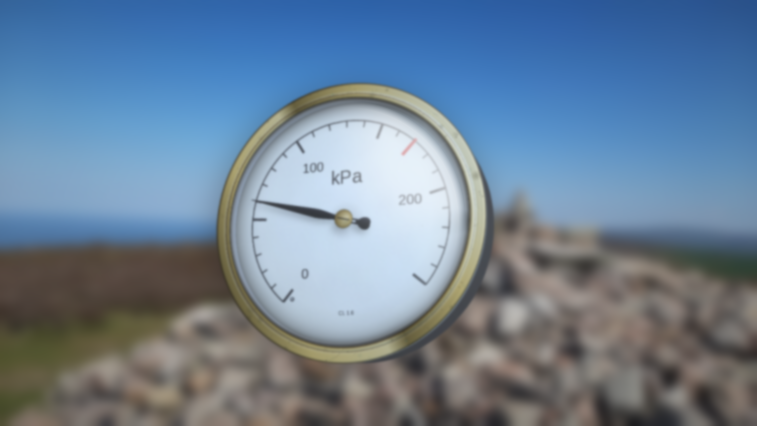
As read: {"value": 60, "unit": "kPa"}
